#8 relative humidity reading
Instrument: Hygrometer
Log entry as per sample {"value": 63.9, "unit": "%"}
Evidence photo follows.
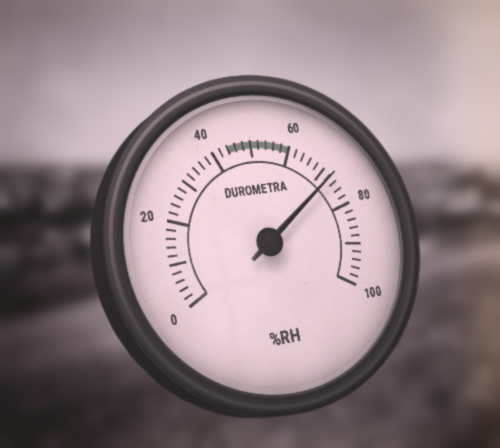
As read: {"value": 72, "unit": "%"}
